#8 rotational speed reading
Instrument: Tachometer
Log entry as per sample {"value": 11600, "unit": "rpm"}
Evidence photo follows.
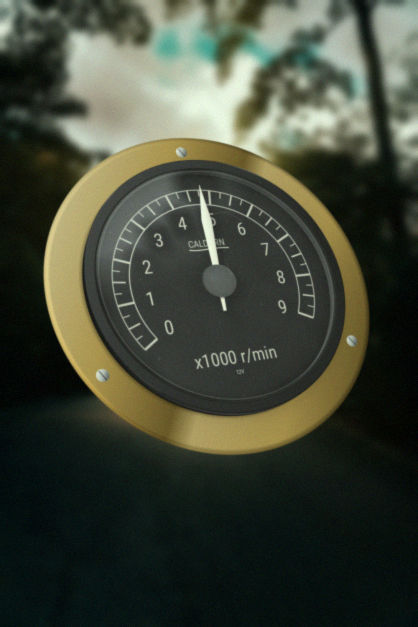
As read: {"value": 4750, "unit": "rpm"}
